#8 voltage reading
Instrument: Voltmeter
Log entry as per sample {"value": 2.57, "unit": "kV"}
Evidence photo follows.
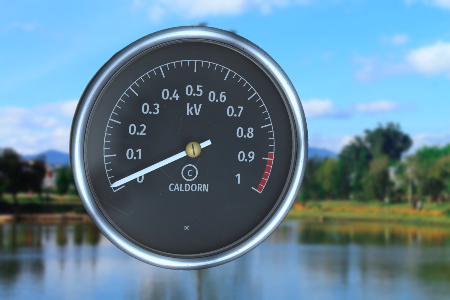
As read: {"value": 0.02, "unit": "kV"}
